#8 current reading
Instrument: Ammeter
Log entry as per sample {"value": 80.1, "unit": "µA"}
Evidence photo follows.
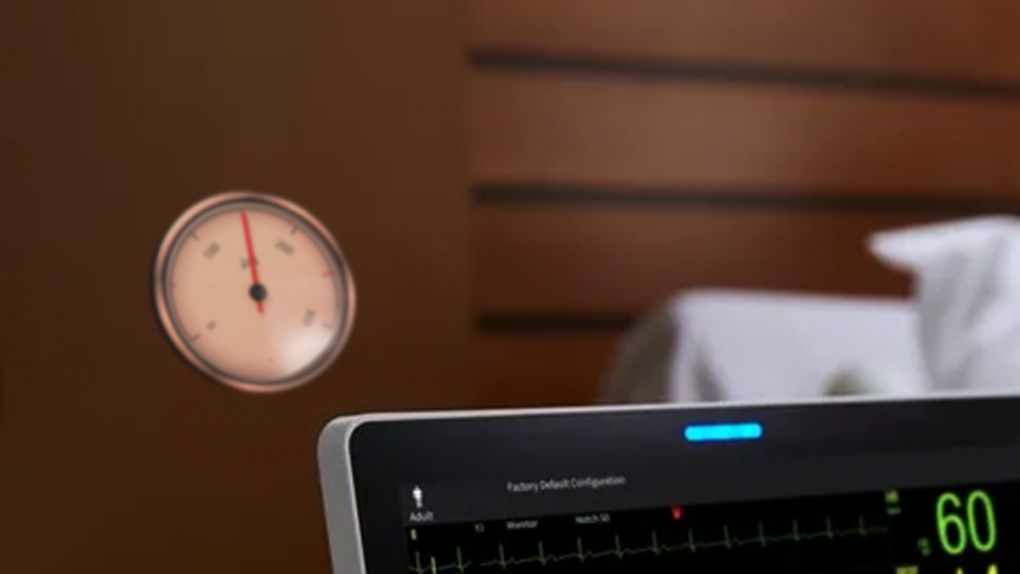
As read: {"value": 150, "unit": "µA"}
